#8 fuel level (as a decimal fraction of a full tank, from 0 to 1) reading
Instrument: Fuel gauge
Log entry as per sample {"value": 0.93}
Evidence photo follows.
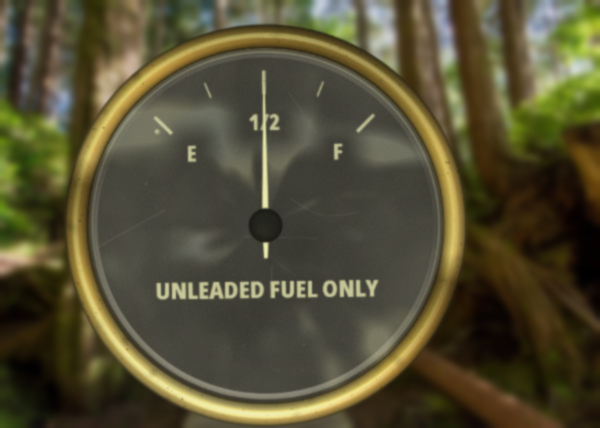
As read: {"value": 0.5}
